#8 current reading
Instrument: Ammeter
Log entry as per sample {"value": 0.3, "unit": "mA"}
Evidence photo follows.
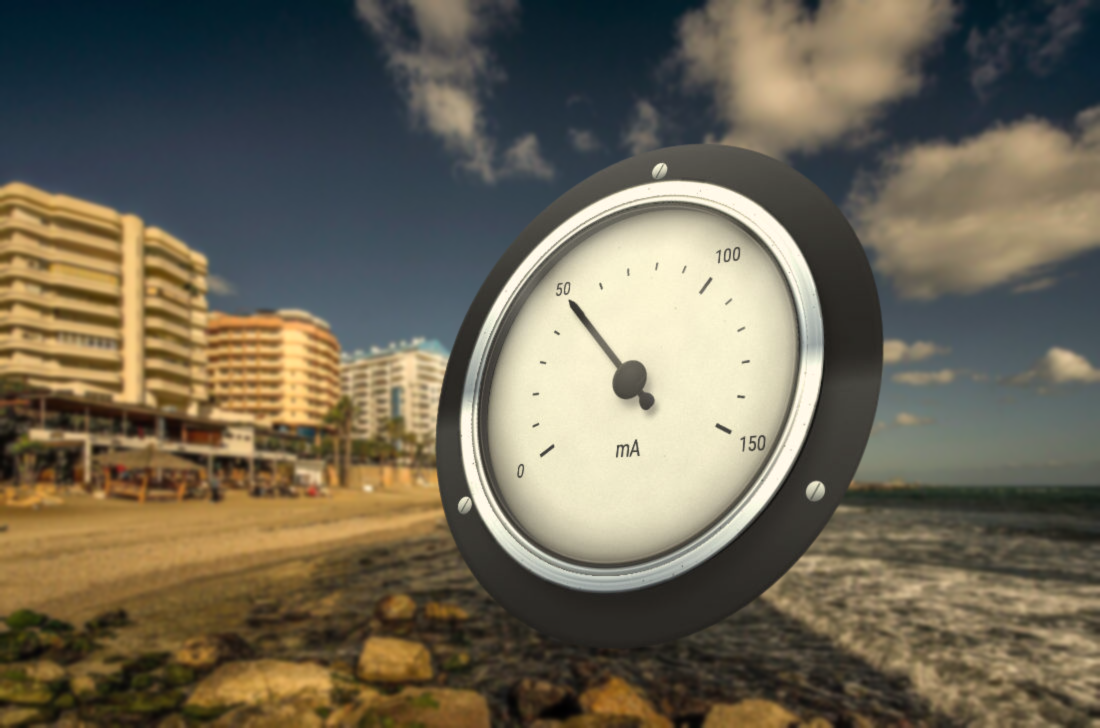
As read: {"value": 50, "unit": "mA"}
